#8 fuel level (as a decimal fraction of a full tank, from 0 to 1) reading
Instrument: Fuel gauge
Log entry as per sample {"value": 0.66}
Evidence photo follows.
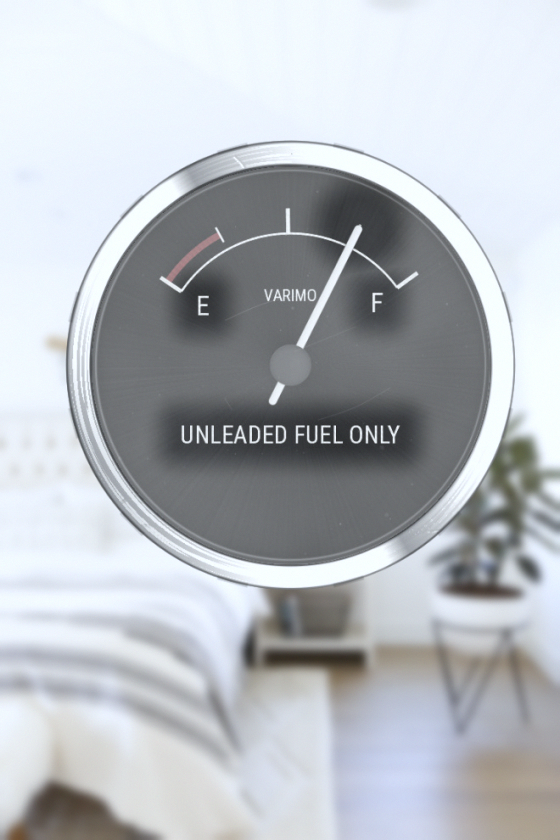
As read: {"value": 0.75}
